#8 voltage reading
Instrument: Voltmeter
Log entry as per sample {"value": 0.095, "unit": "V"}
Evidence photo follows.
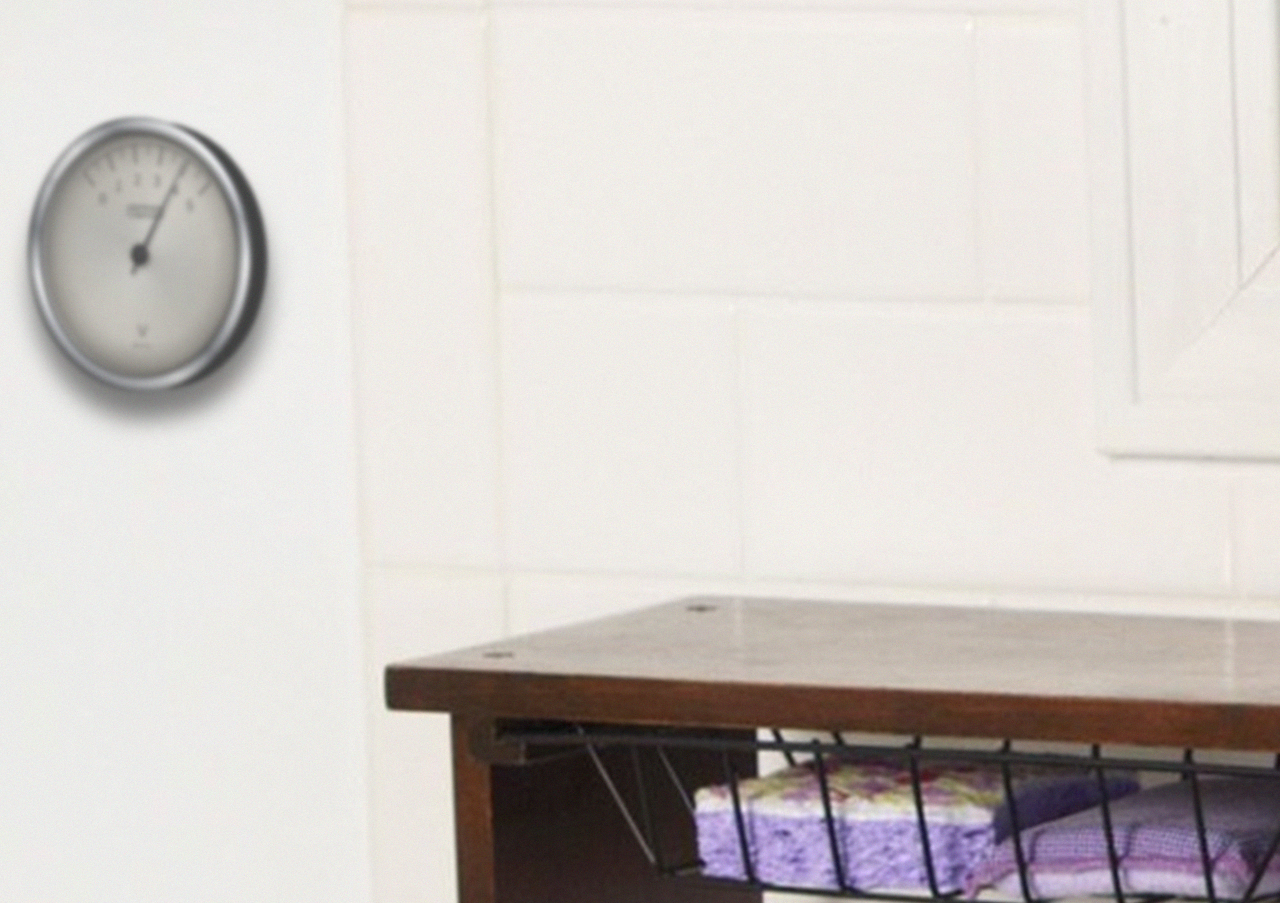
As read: {"value": 4, "unit": "V"}
